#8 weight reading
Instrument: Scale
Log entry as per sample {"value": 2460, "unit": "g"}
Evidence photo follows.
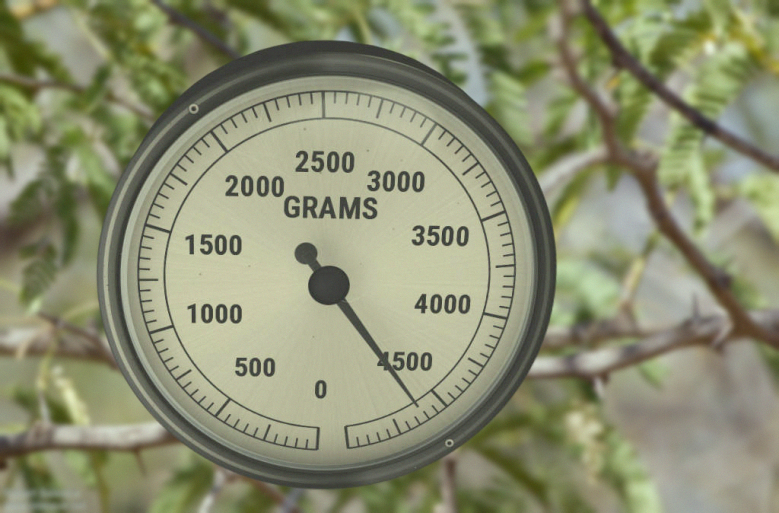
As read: {"value": 4600, "unit": "g"}
